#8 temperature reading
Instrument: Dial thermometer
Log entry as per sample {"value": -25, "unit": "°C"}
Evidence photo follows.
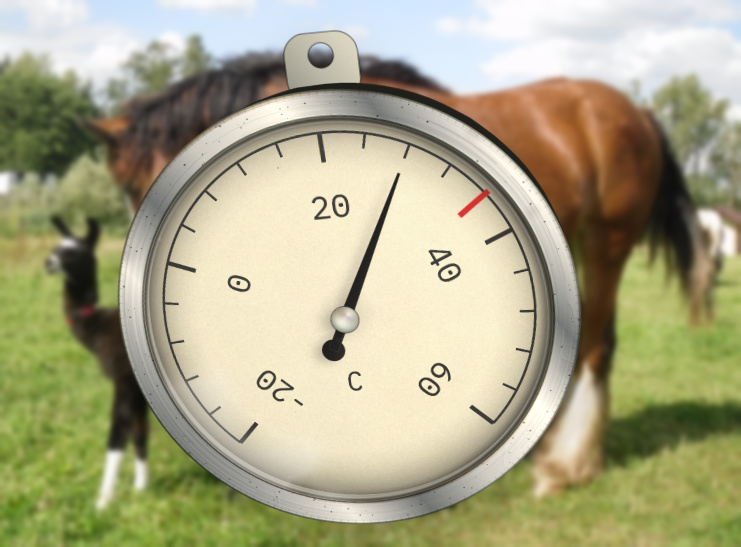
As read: {"value": 28, "unit": "°C"}
